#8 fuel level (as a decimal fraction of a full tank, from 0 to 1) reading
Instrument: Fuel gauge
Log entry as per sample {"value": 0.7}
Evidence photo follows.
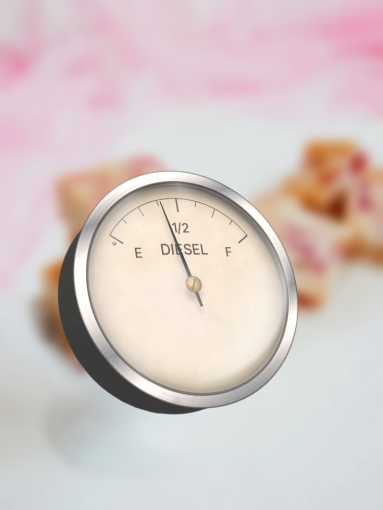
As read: {"value": 0.375}
